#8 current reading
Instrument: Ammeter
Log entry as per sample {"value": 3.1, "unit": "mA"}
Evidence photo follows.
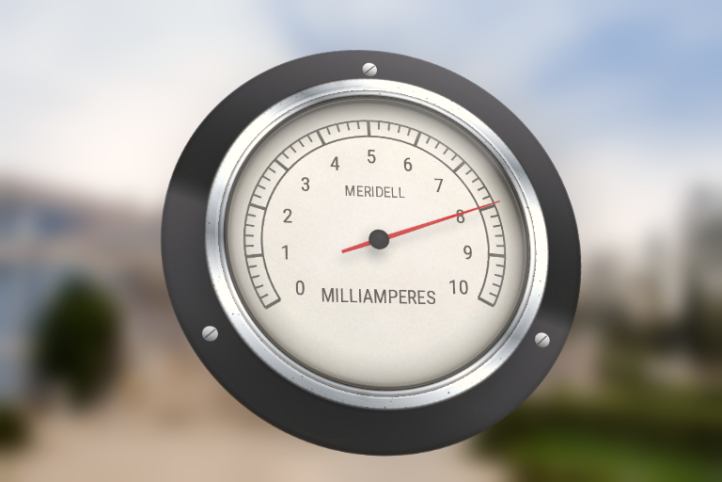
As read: {"value": 8, "unit": "mA"}
